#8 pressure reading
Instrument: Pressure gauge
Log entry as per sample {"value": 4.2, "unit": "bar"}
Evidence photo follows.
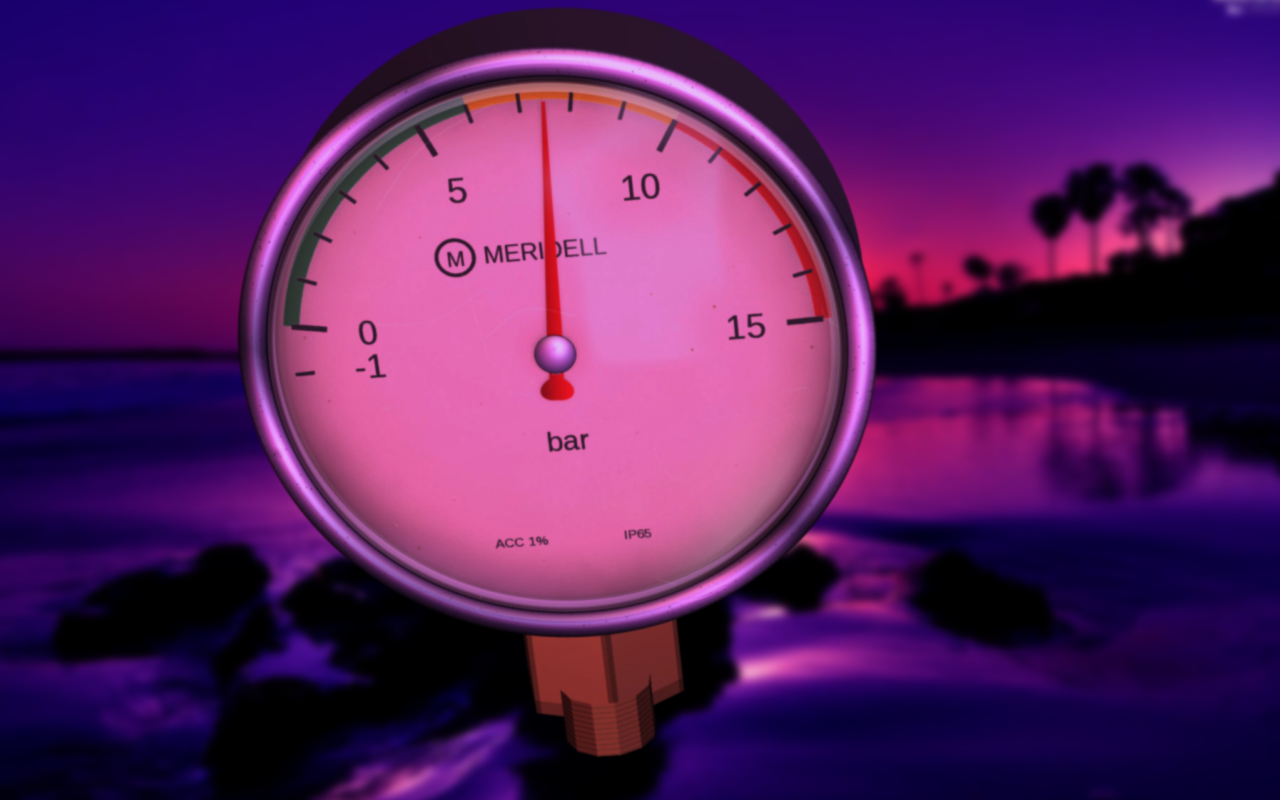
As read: {"value": 7.5, "unit": "bar"}
